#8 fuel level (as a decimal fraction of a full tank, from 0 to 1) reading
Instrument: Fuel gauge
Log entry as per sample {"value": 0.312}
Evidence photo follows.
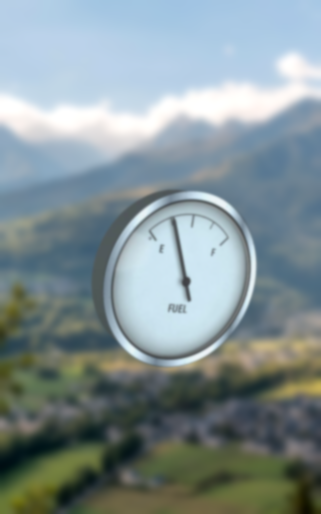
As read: {"value": 0.25}
